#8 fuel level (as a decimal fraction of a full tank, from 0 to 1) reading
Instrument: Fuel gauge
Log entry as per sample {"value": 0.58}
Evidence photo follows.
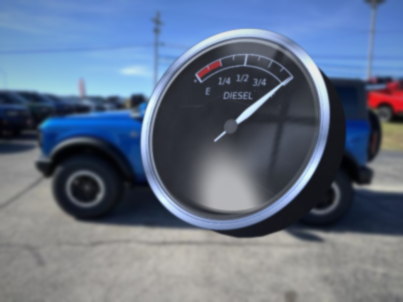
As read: {"value": 1}
